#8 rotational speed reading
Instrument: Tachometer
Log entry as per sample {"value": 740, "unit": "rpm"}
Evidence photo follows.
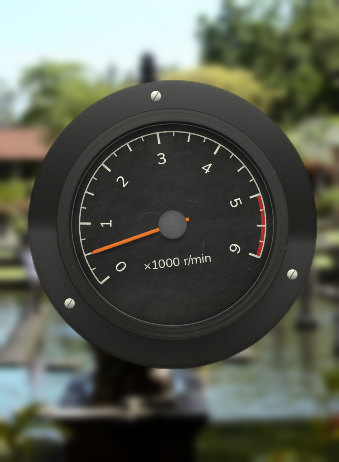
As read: {"value": 500, "unit": "rpm"}
